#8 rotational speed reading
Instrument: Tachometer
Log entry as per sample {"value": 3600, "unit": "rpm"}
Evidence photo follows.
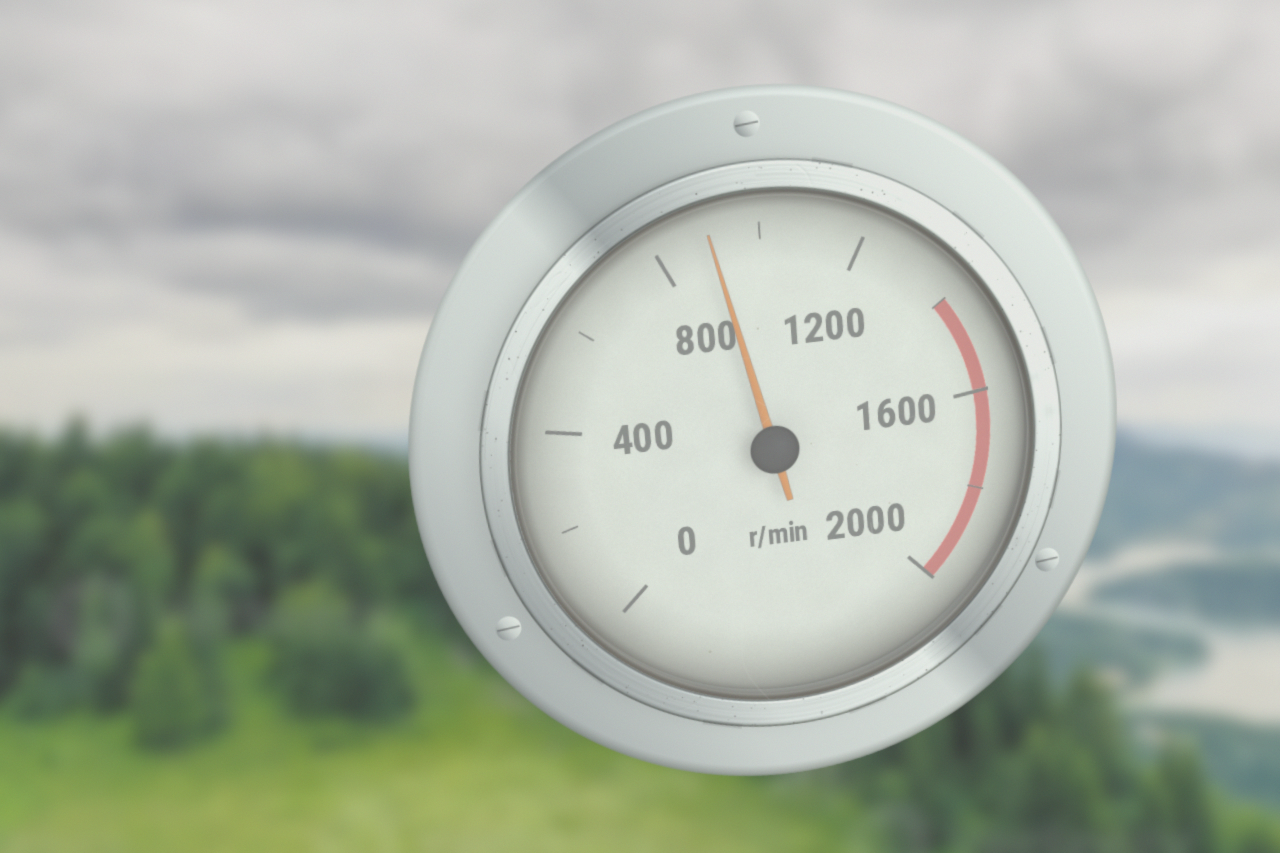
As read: {"value": 900, "unit": "rpm"}
